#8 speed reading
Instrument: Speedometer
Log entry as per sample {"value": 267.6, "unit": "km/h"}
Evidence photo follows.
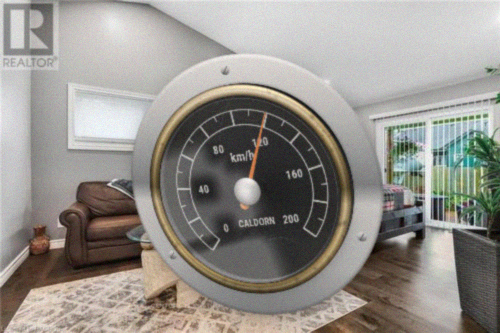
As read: {"value": 120, "unit": "km/h"}
